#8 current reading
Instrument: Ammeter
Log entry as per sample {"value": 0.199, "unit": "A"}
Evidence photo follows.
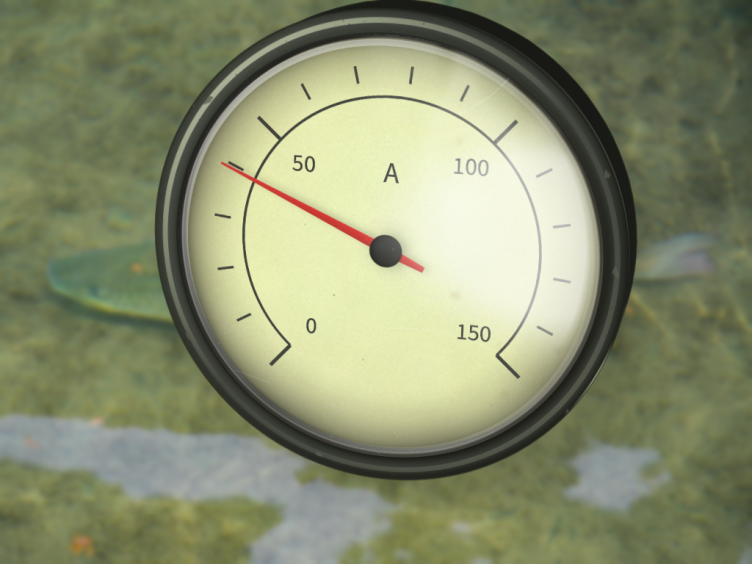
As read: {"value": 40, "unit": "A"}
